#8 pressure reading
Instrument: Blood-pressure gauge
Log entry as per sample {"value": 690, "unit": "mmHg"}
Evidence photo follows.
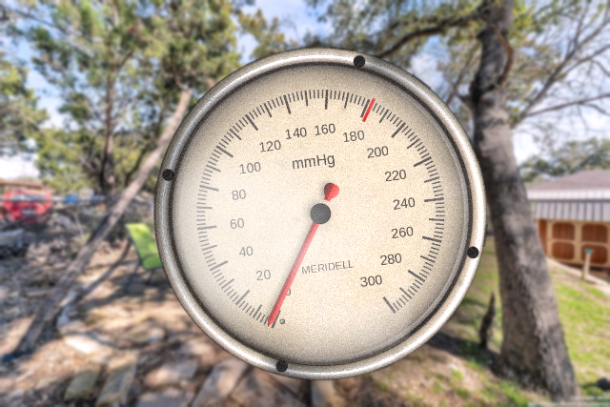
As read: {"value": 2, "unit": "mmHg"}
